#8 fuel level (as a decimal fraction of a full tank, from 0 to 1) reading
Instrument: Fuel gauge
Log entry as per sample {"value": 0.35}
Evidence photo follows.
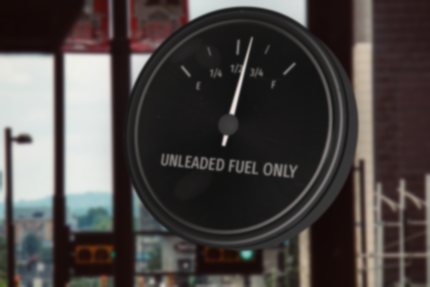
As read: {"value": 0.625}
